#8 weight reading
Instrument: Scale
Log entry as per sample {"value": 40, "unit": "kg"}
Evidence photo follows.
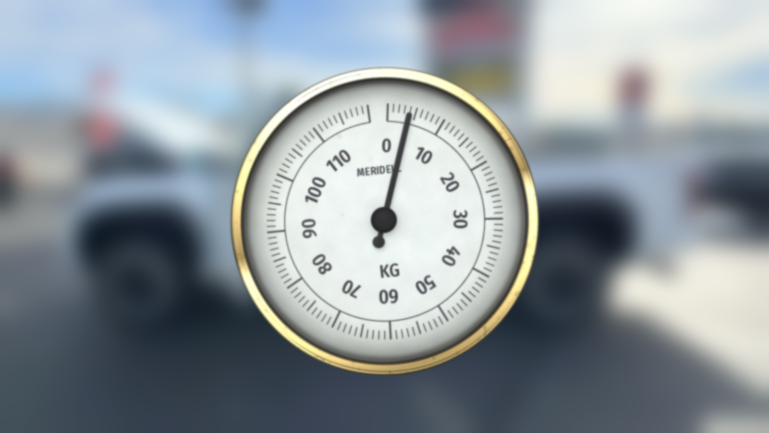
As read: {"value": 4, "unit": "kg"}
